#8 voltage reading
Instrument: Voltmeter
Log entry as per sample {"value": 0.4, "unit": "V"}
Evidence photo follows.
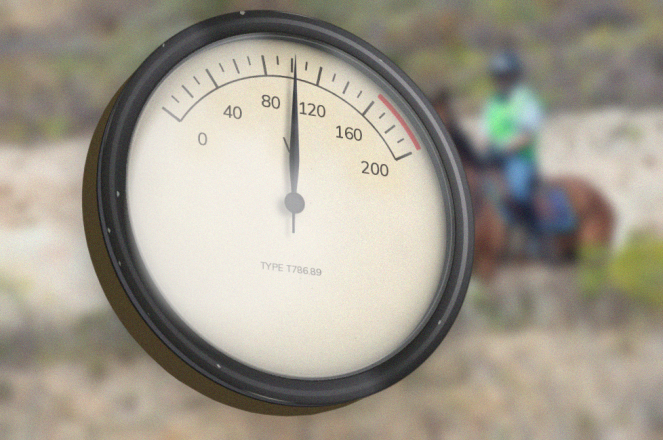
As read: {"value": 100, "unit": "V"}
